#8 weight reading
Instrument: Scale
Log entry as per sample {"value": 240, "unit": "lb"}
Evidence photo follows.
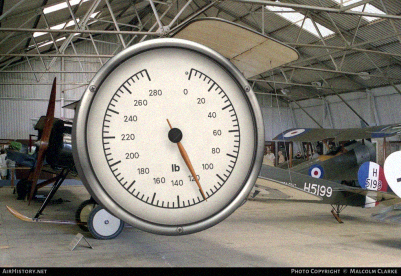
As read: {"value": 120, "unit": "lb"}
